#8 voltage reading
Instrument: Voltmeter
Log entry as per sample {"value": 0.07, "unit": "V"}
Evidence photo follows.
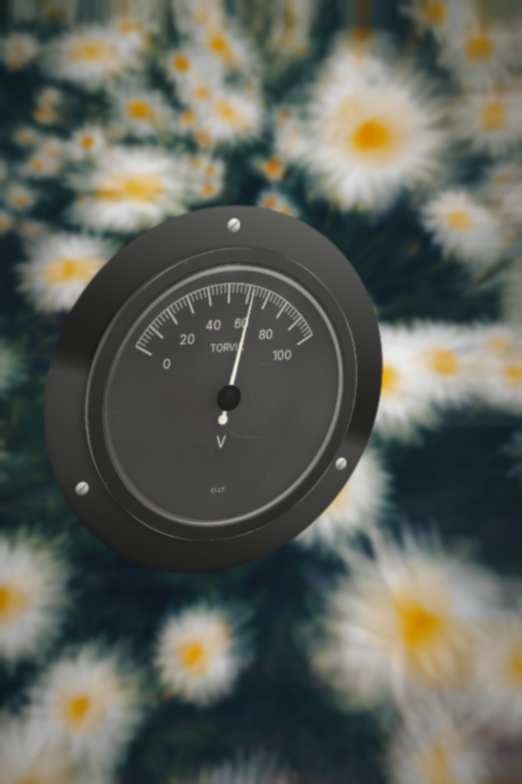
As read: {"value": 60, "unit": "V"}
